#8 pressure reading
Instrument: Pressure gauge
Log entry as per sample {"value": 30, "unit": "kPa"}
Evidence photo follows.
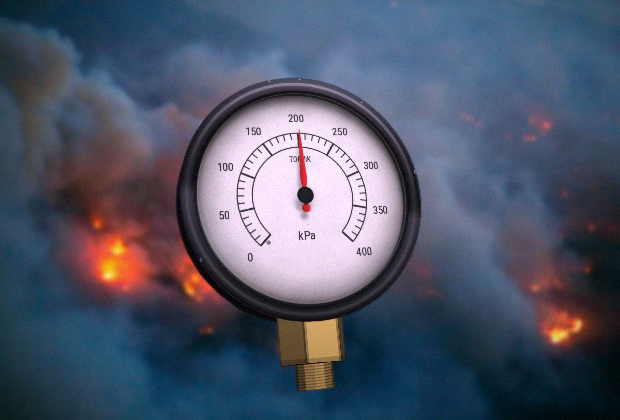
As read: {"value": 200, "unit": "kPa"}
